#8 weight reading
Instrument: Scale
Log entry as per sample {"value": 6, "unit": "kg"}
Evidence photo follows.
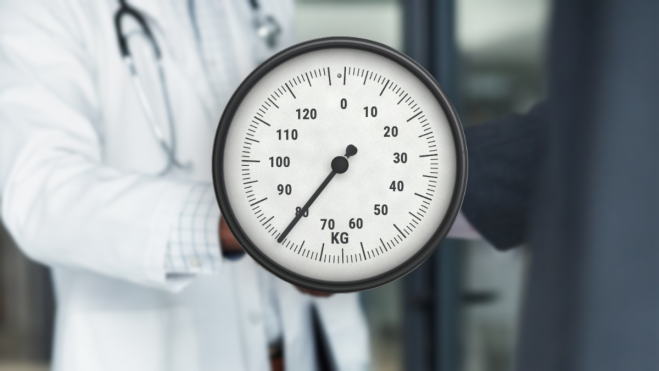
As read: {"value": 80, "unit": "kg"}
